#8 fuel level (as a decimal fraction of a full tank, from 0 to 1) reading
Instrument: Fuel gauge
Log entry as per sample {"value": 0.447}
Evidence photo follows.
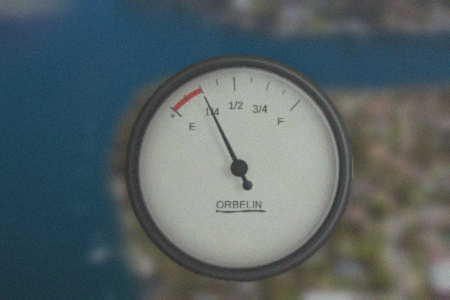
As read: {"value": 0.25}
